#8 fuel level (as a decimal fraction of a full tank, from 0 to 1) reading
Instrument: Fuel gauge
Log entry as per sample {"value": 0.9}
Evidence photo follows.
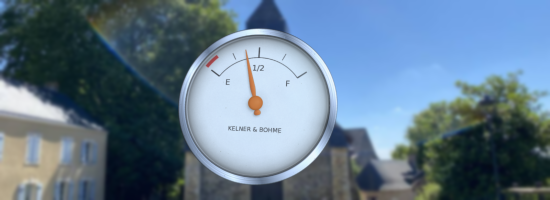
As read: {"value": 0.375}
